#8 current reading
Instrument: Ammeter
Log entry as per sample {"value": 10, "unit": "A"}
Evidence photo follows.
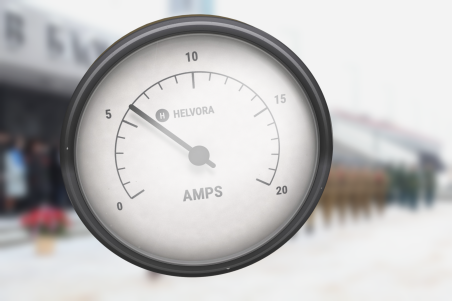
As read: {"value": 6, "unit": "A"}
